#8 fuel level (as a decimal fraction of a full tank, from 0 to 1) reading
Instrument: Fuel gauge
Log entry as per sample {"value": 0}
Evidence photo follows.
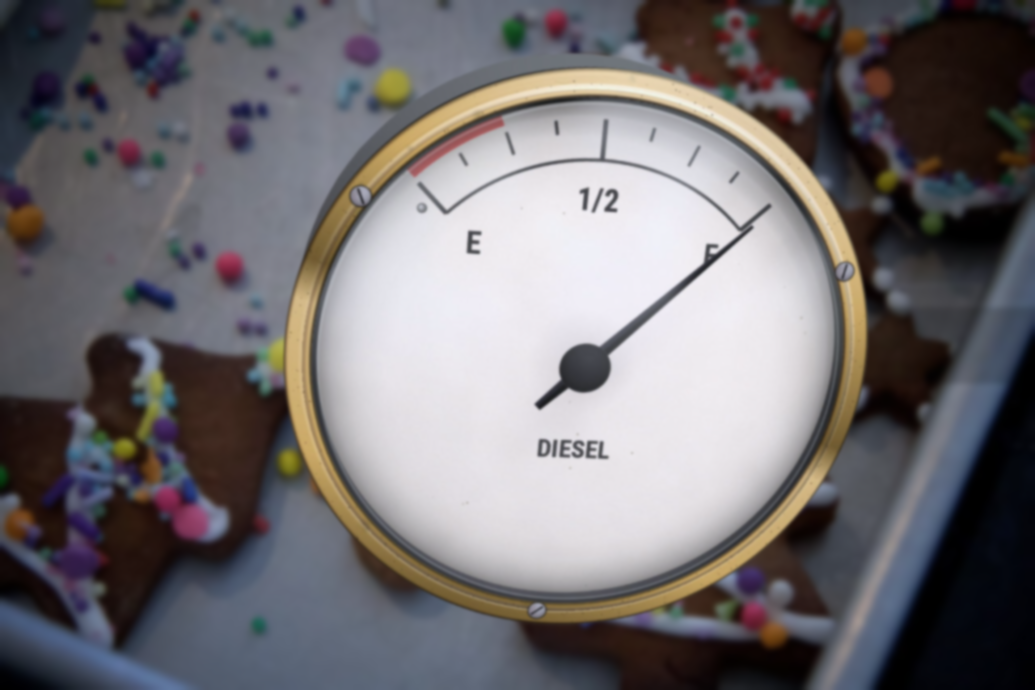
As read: {"value": 1}
